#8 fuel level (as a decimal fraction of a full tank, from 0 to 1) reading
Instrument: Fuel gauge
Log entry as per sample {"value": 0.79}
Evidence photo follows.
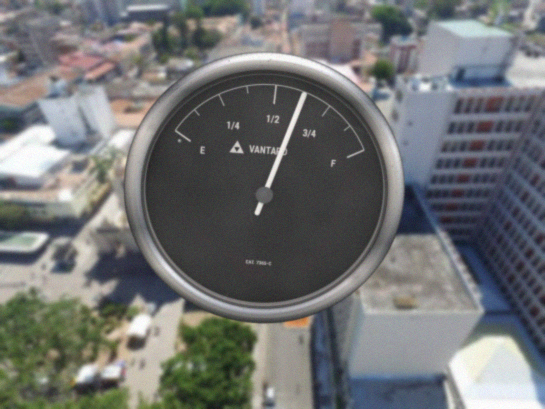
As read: {"value": 0.625}
